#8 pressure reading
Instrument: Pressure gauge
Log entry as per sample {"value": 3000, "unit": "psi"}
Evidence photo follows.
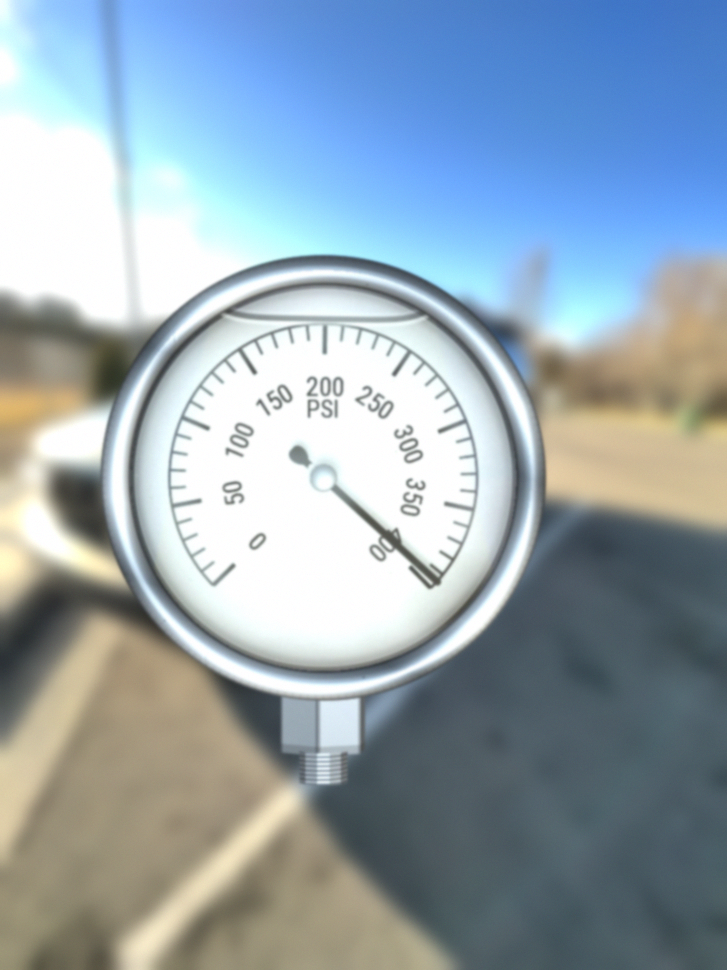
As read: {"value": 395, "unit": "psi"}
